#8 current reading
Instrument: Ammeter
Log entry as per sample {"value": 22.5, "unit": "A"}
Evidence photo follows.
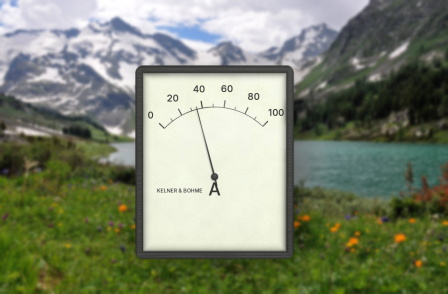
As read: {"value": 35, "unit": "A"}
